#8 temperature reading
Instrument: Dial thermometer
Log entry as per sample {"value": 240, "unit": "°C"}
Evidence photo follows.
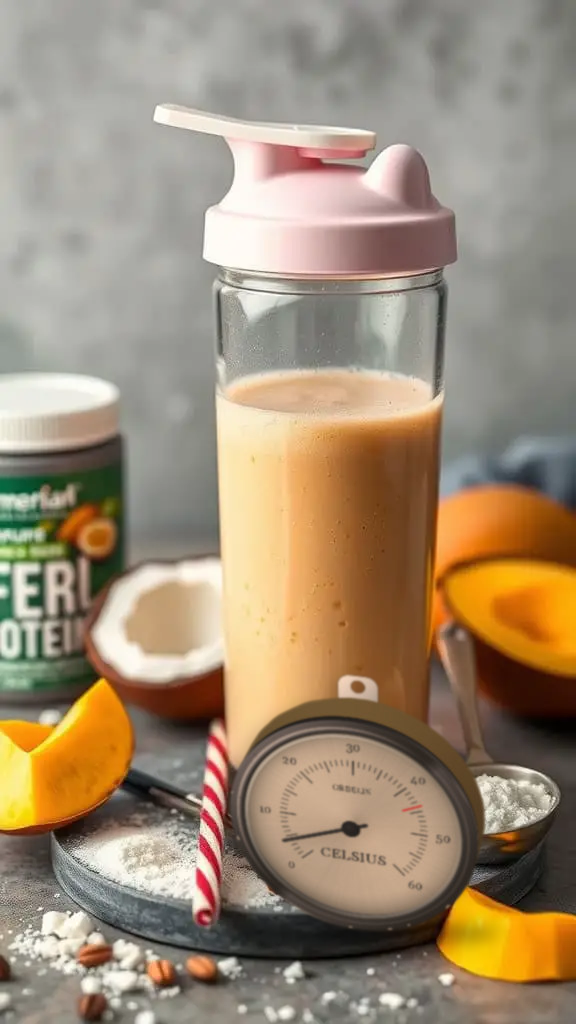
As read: {"value": 5, "unit": "°C"}
